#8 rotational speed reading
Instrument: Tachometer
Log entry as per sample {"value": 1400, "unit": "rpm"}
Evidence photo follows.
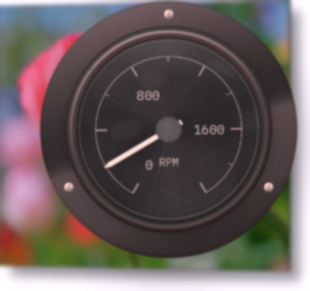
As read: {"value": 200, "unit": "rpm"}
